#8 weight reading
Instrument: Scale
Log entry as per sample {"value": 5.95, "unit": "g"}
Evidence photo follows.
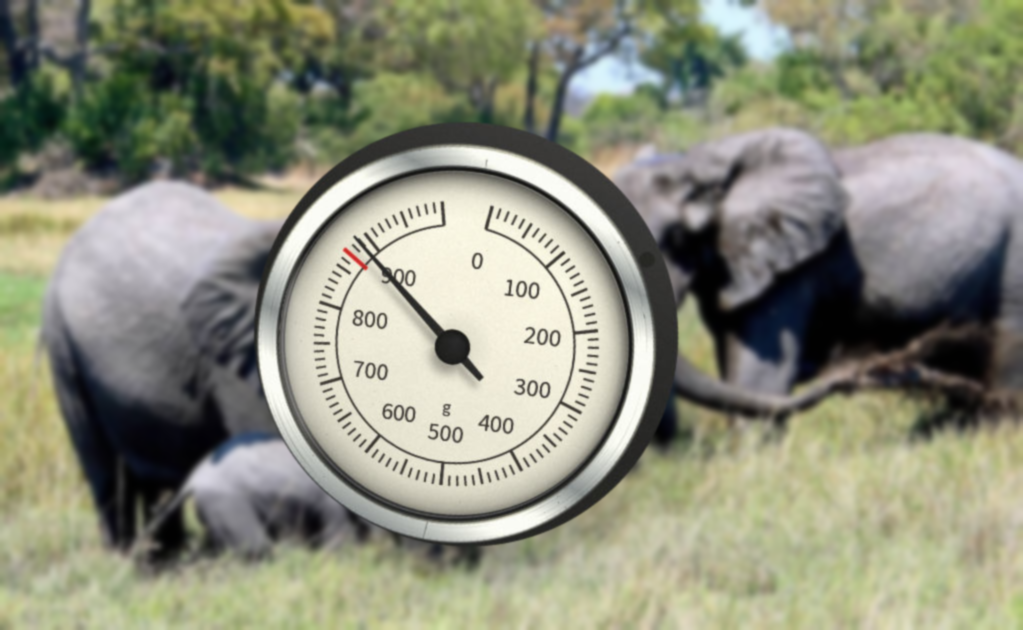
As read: {"value": 890, "unit": "g"}
